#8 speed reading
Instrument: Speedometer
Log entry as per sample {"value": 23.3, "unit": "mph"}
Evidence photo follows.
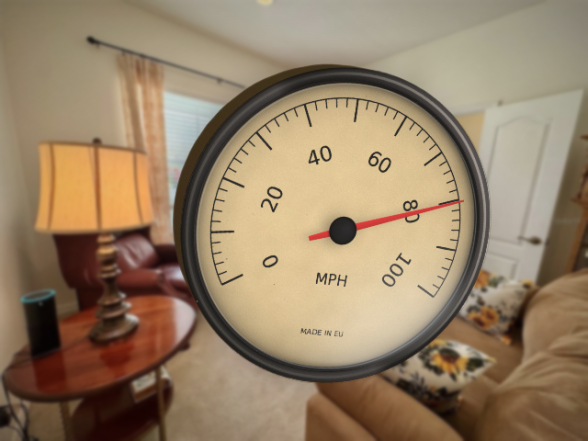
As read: {"value": 80, "unit": "mph"}
